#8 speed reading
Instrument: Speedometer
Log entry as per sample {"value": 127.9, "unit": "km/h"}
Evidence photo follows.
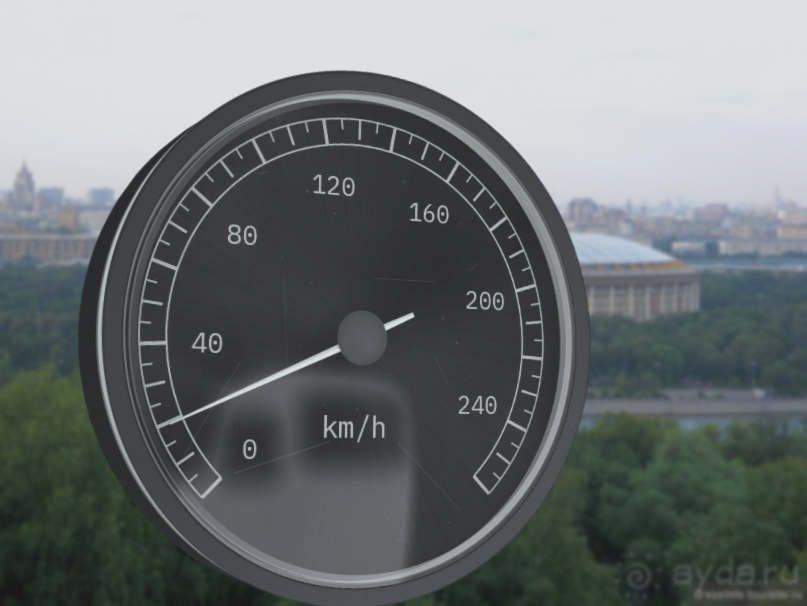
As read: {"value": 20, "unit": "km/h"}
